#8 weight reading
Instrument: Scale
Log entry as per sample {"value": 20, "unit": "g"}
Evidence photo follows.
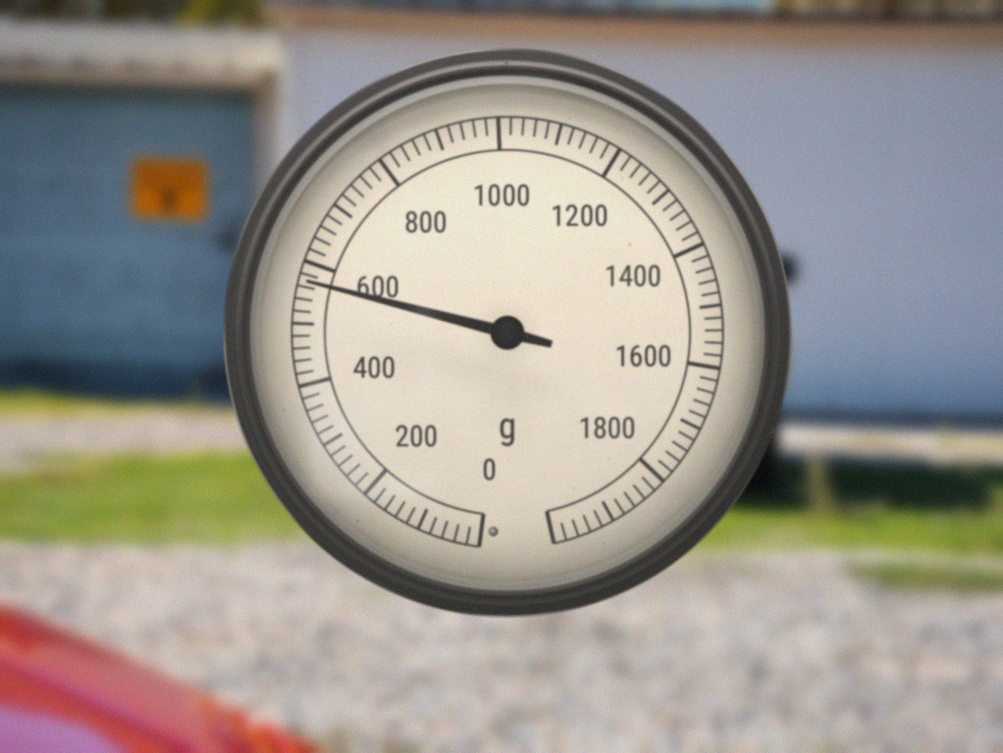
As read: {"value": 570, "unit": "g"}
